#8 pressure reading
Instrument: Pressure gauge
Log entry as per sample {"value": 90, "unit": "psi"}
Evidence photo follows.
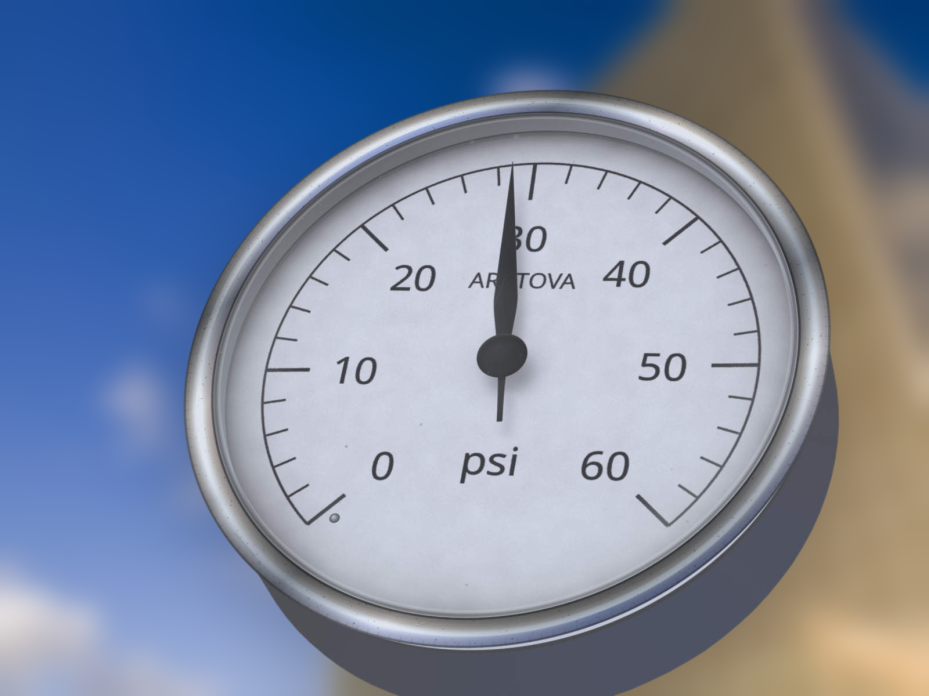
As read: {"value": 29, "unit": "psi"}
